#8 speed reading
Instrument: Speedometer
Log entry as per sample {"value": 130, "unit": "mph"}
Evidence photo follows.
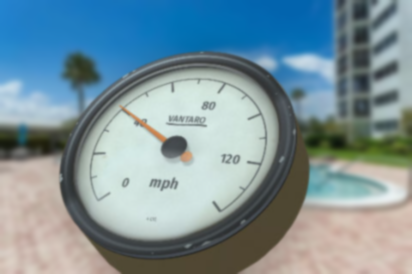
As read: {"value": 40, "unit": "mph"}
